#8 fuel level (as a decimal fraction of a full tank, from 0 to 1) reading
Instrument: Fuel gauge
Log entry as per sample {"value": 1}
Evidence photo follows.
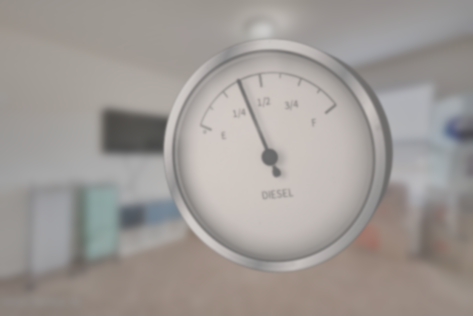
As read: {"value": 0.375}
